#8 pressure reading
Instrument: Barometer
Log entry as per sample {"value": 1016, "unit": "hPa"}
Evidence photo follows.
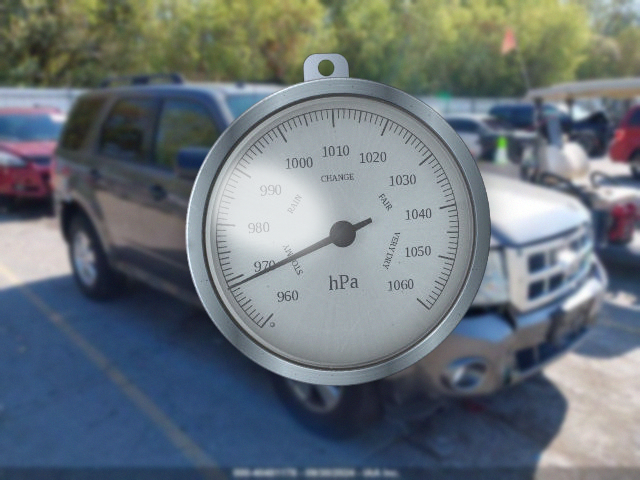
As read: {"value": 969, "unit": "hPa"}
